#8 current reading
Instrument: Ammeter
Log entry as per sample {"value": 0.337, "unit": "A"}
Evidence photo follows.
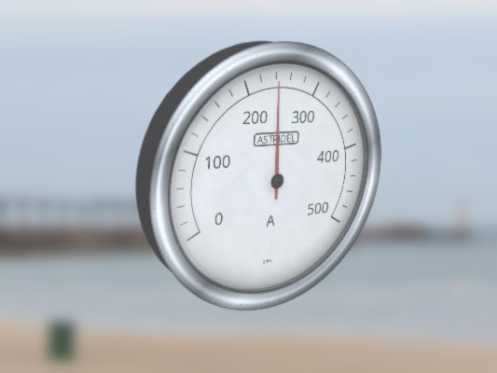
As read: {"value": 240, "unit": "A"}
